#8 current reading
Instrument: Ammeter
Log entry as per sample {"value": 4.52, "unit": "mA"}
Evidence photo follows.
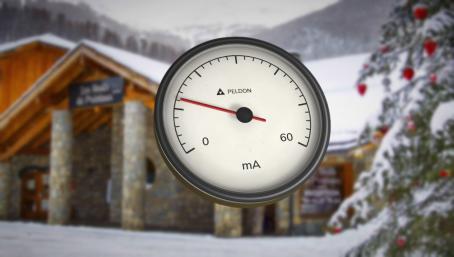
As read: {"value": 12, "unit": "mA"}
